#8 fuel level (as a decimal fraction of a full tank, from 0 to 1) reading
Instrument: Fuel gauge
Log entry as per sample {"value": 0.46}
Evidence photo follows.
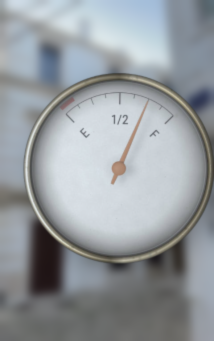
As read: {"value": 0.75}
